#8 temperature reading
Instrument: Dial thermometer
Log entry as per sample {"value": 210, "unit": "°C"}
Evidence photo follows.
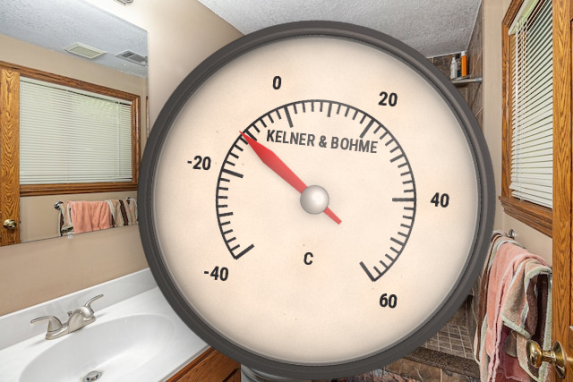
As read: {"value": -11, "unit": "°C"}
